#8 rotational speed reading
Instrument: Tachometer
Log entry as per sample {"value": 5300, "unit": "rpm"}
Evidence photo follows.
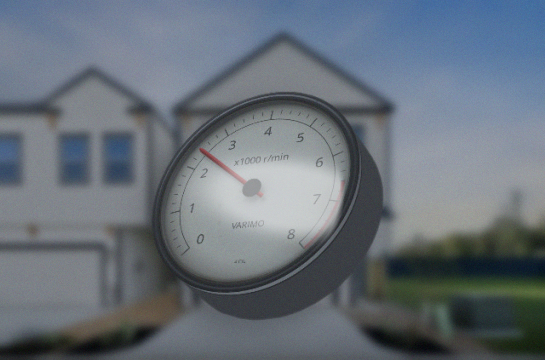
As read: {"value": 2400, "unit": "rpm"}
